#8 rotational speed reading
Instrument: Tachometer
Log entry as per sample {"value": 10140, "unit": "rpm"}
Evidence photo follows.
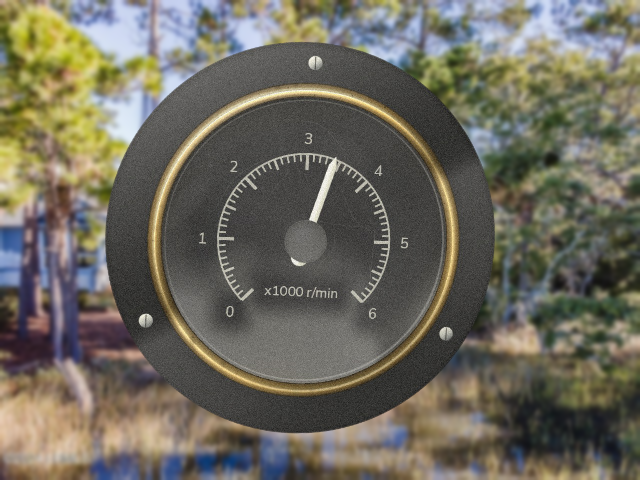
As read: {"value": 3400, "unit": "rpm"}
